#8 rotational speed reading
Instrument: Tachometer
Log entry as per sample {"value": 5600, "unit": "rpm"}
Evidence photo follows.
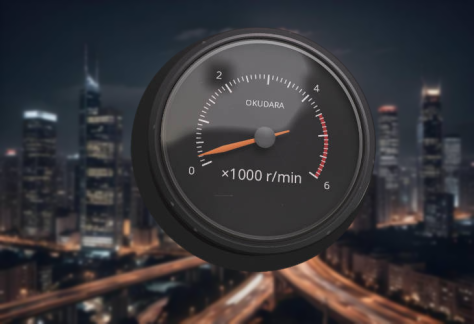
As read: {"value": 200, "unit": "rpm"}
